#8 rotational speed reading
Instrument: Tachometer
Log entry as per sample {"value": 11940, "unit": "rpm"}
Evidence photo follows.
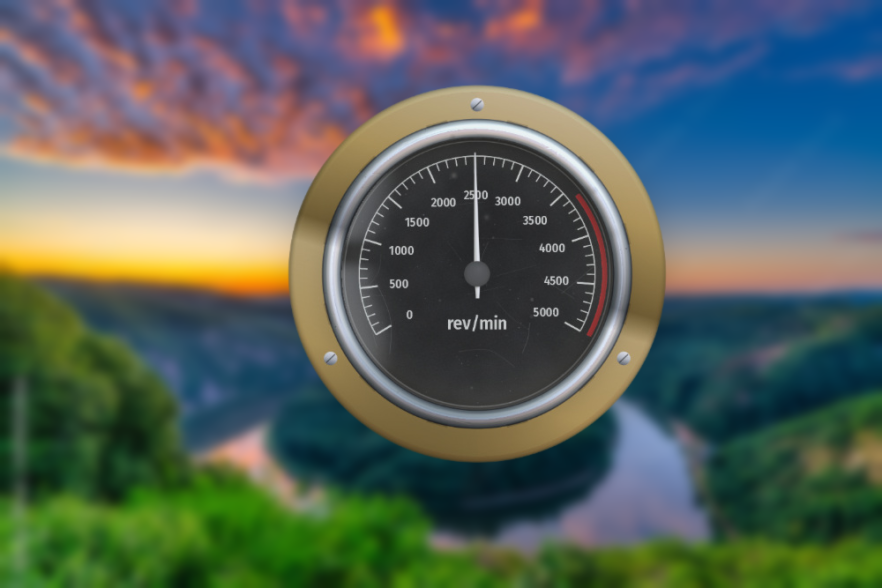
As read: {"value": 2500, "unit": "rpm"}
